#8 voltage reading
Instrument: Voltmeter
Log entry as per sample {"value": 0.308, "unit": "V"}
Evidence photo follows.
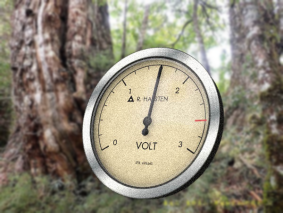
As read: {"value": 1.6, "unit": "V"}
